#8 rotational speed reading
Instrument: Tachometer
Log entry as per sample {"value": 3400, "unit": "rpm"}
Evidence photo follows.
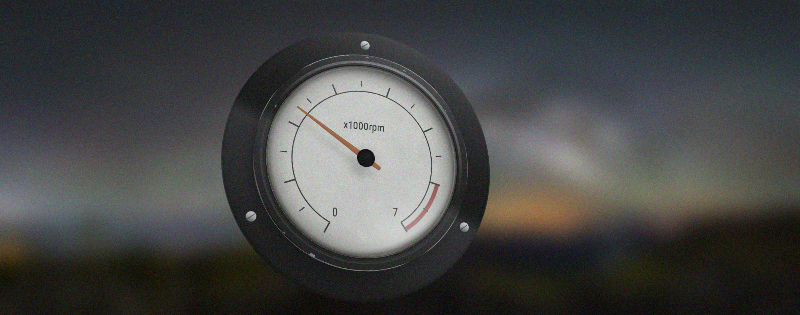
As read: {"value": 2250, "unit": "rpm"}
